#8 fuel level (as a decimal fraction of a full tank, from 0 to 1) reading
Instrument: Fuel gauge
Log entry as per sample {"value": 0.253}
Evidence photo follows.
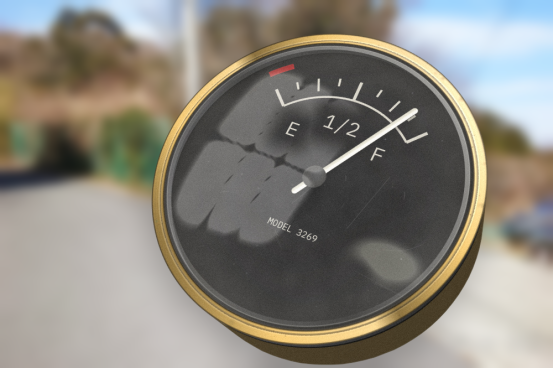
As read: {"value": 0.875}
